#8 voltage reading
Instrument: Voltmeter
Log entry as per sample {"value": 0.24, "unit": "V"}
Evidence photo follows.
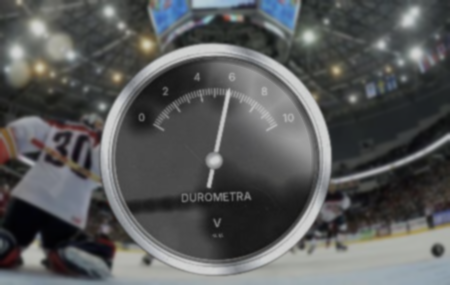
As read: {"value": 6, "unit": "V"}
